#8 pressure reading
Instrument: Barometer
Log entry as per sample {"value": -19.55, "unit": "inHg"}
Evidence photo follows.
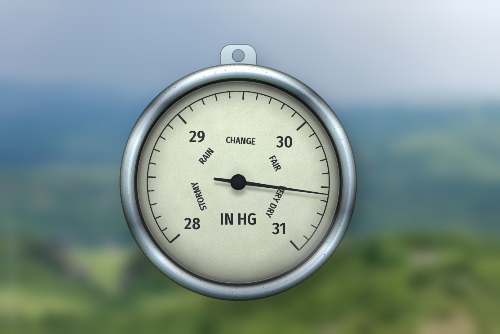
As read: {"value": 30.55, "unit": "inHg"}
